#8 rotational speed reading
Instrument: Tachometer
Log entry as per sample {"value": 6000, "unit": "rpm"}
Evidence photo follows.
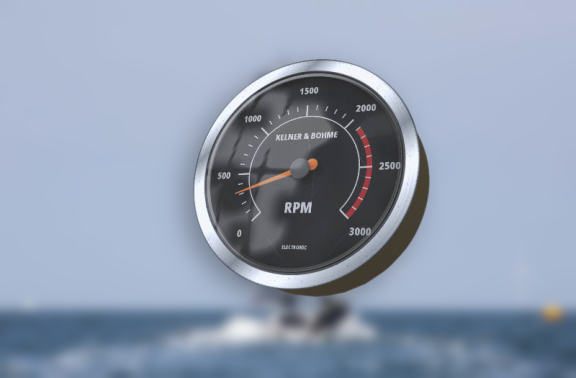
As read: {"value": 300, "unit": "rpm"}
